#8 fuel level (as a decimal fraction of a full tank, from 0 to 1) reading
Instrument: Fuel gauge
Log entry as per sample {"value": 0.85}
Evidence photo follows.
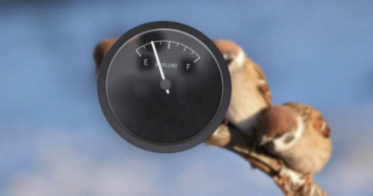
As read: {"value": 0.25}
